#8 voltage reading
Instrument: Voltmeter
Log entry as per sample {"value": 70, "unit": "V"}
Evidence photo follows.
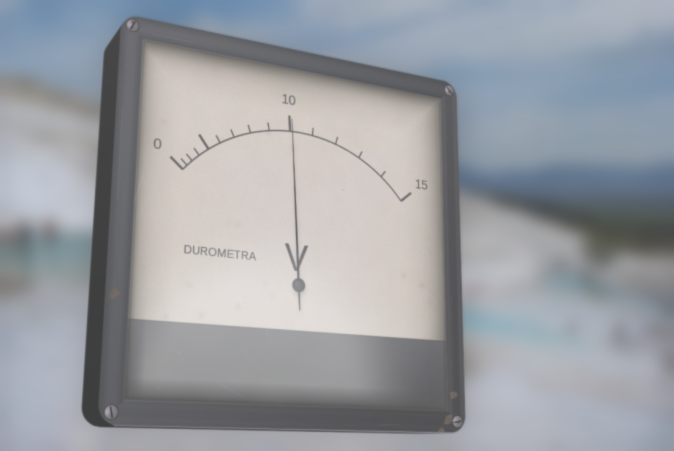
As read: {"value": 10, "unit": "V"}
